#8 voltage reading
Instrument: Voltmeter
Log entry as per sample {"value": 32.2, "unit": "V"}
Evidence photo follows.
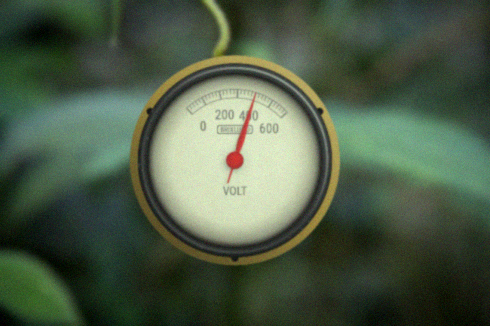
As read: {"value": 400, "unit": "V"}
